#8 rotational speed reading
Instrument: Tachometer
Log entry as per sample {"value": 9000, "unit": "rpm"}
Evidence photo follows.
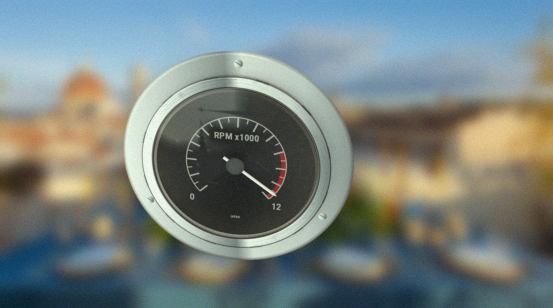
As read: {"value": 11500, "unit": "rpm"}
